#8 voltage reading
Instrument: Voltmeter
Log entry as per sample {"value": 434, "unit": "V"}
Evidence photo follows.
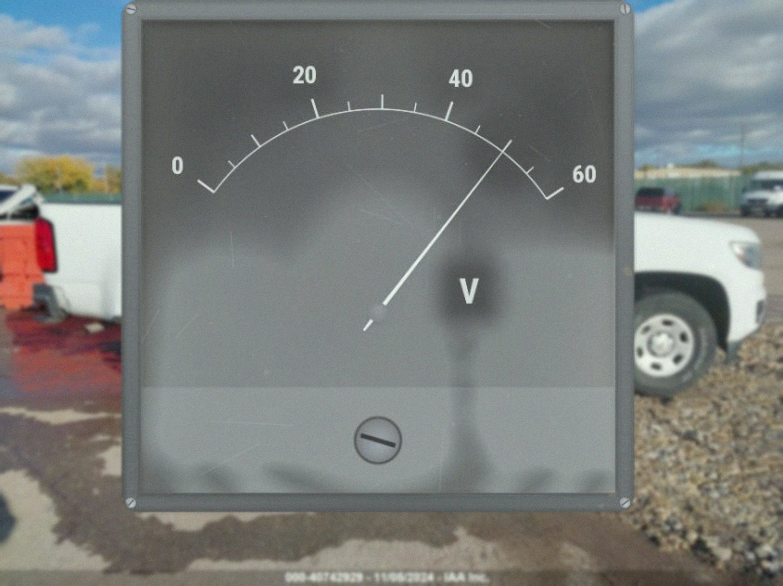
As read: {"value": 50, "unit": "V"}
